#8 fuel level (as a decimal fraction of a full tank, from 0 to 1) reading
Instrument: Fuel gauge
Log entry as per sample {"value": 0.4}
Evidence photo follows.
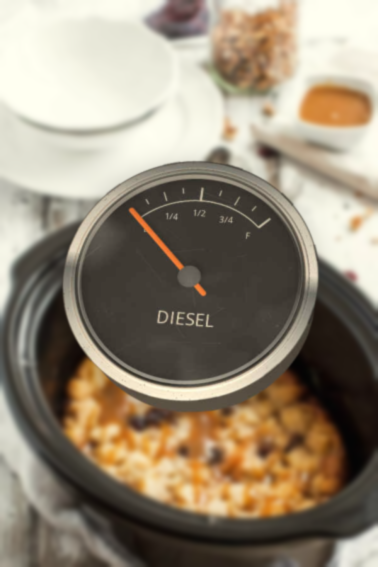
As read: {"value": 0}
